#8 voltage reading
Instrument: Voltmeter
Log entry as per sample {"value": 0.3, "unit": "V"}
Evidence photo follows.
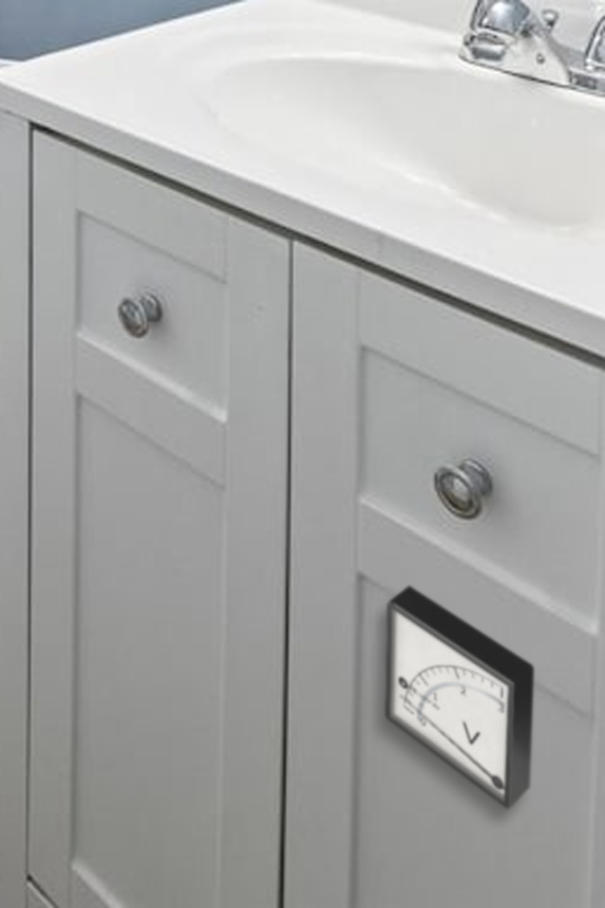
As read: {"value": 0.2, "unit": "V"}
